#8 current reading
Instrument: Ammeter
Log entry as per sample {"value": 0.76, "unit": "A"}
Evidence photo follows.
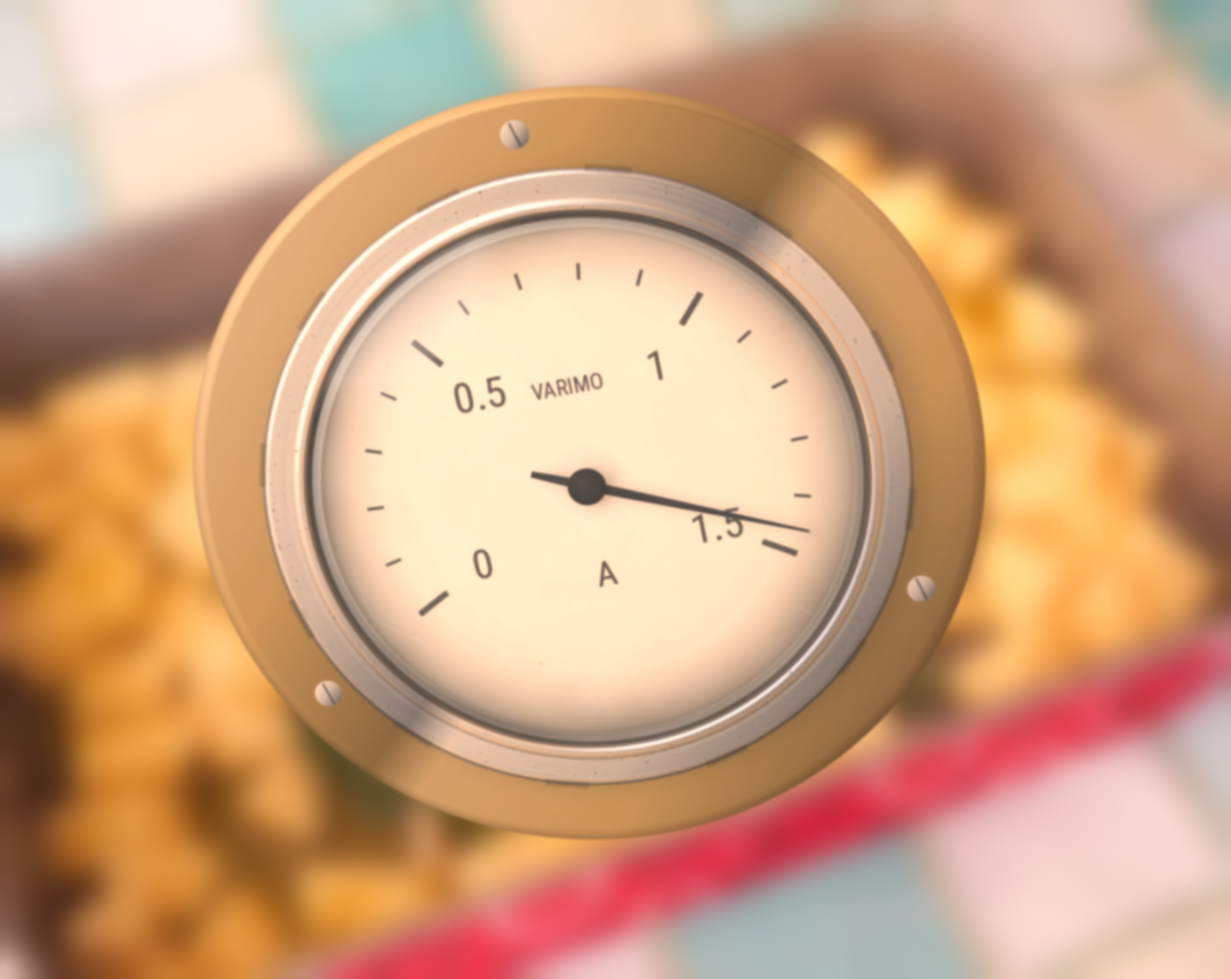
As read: {"value": 1.45, "unit": "A"}
